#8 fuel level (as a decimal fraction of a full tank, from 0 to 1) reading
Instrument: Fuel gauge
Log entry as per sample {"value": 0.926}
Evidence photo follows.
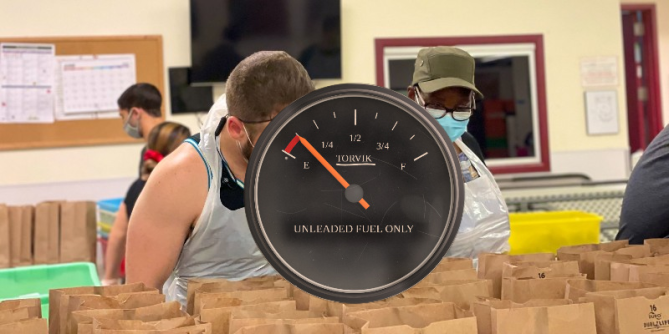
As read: {"value": 0.125}
